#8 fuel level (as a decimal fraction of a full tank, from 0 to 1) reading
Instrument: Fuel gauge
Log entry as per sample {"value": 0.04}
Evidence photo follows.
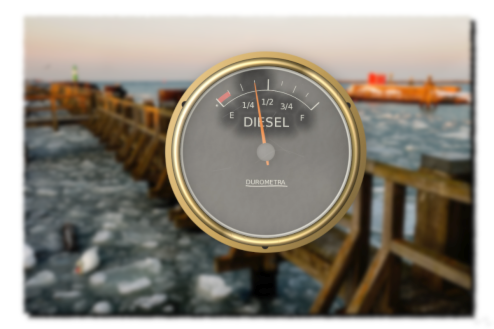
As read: {"value": 0.375}
